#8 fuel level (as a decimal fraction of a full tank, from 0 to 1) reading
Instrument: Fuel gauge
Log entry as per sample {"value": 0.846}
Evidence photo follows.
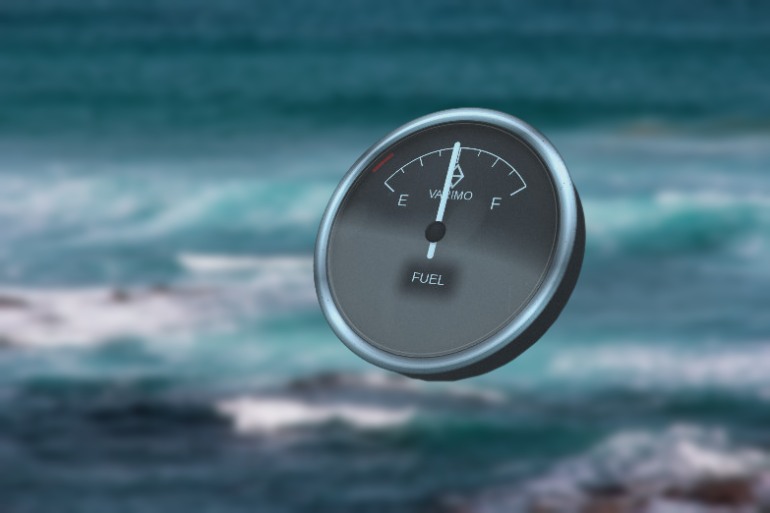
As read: {"value": 0.5}
